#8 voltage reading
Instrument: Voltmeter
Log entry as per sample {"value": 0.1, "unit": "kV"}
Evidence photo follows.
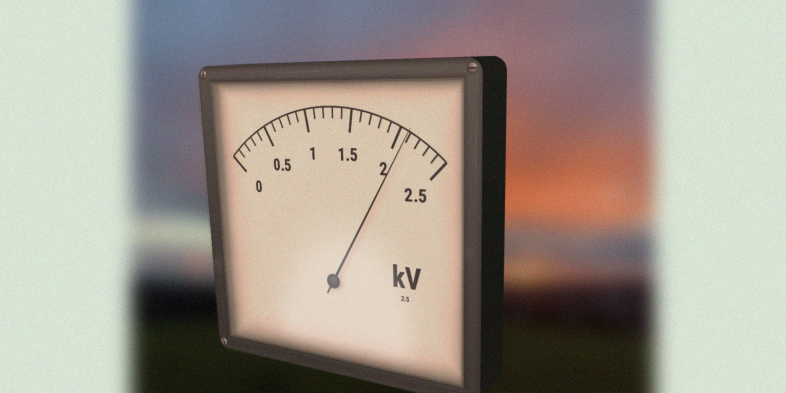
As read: {"value": 2.1, "unit": "kV"}
